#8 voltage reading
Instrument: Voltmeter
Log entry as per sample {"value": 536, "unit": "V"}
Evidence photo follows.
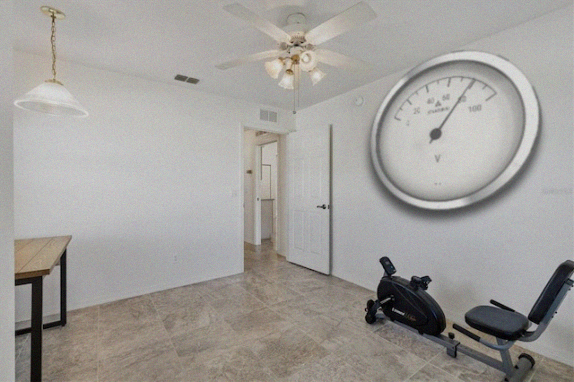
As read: {"value": 80, "unit": "V"}
